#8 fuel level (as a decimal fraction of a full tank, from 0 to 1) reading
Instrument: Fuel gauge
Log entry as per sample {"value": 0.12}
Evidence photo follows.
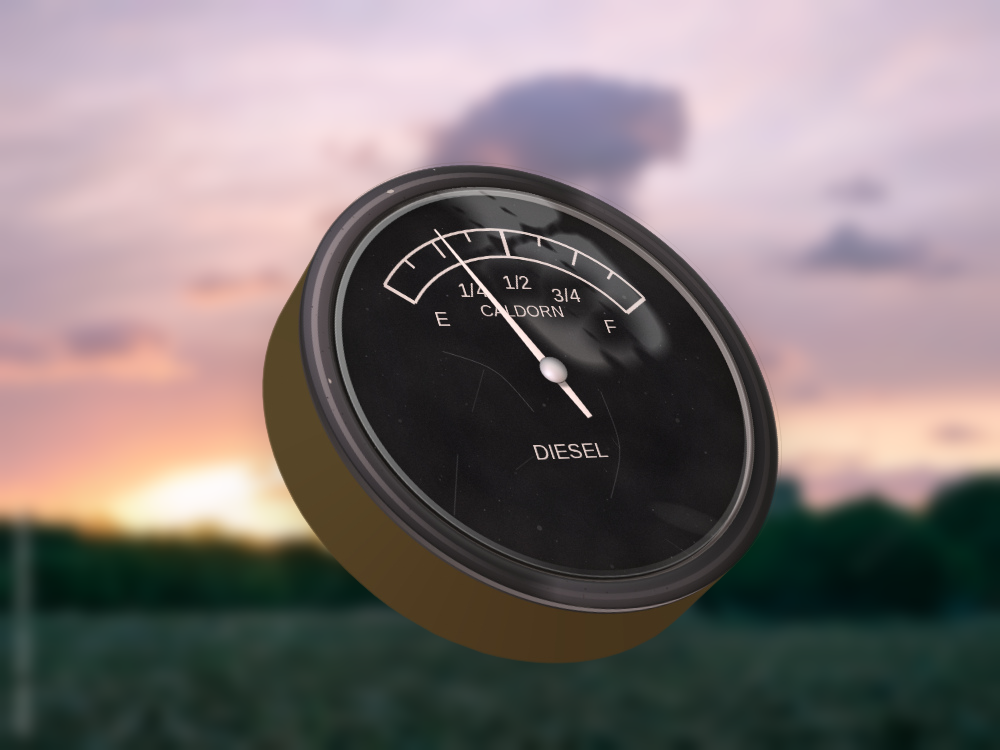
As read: {"value": 0.25}
